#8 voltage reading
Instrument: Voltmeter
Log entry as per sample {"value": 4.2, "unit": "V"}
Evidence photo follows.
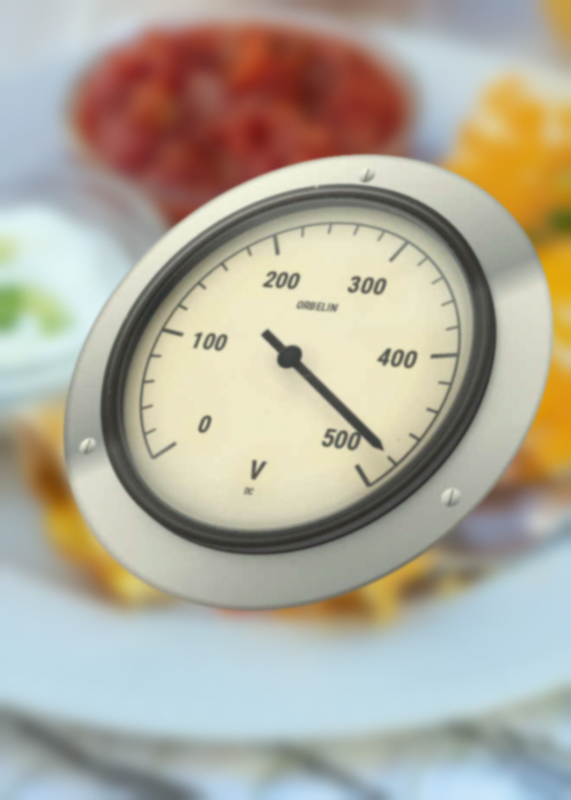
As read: {"value": 480, "unit": "V"}
